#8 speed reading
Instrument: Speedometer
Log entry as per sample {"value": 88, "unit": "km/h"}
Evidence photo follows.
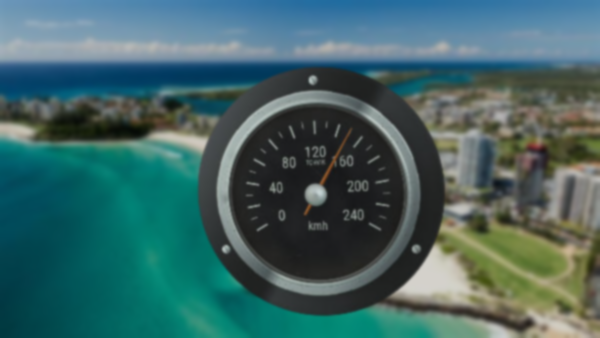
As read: {"value": 150, "unit": "km/h"}
